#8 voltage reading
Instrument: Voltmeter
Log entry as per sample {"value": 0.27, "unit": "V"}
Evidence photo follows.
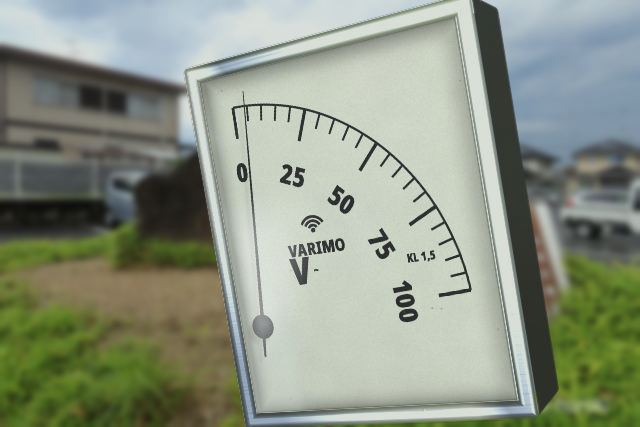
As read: {"value": 5, "unit": "V"}
